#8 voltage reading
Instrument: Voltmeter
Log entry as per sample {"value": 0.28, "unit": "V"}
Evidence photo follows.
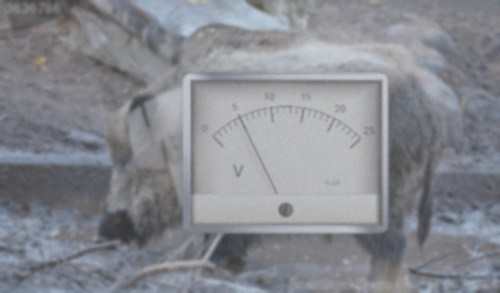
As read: {"value": 5, "unit": "V"}
